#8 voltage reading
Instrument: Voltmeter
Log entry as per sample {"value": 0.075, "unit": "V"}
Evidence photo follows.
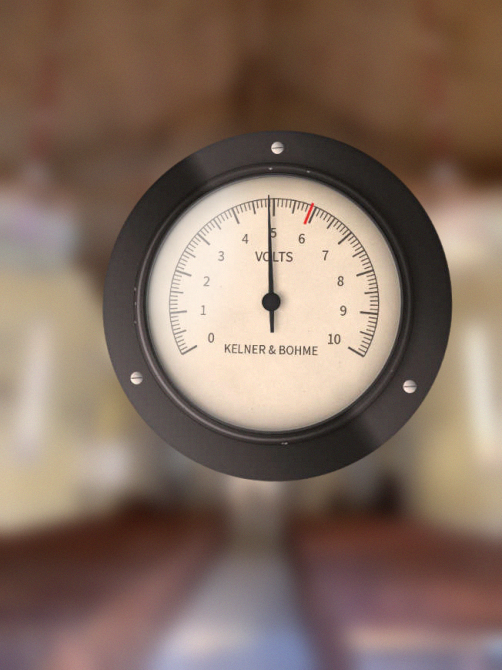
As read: {"value": 4.9, "unit": "V"}
